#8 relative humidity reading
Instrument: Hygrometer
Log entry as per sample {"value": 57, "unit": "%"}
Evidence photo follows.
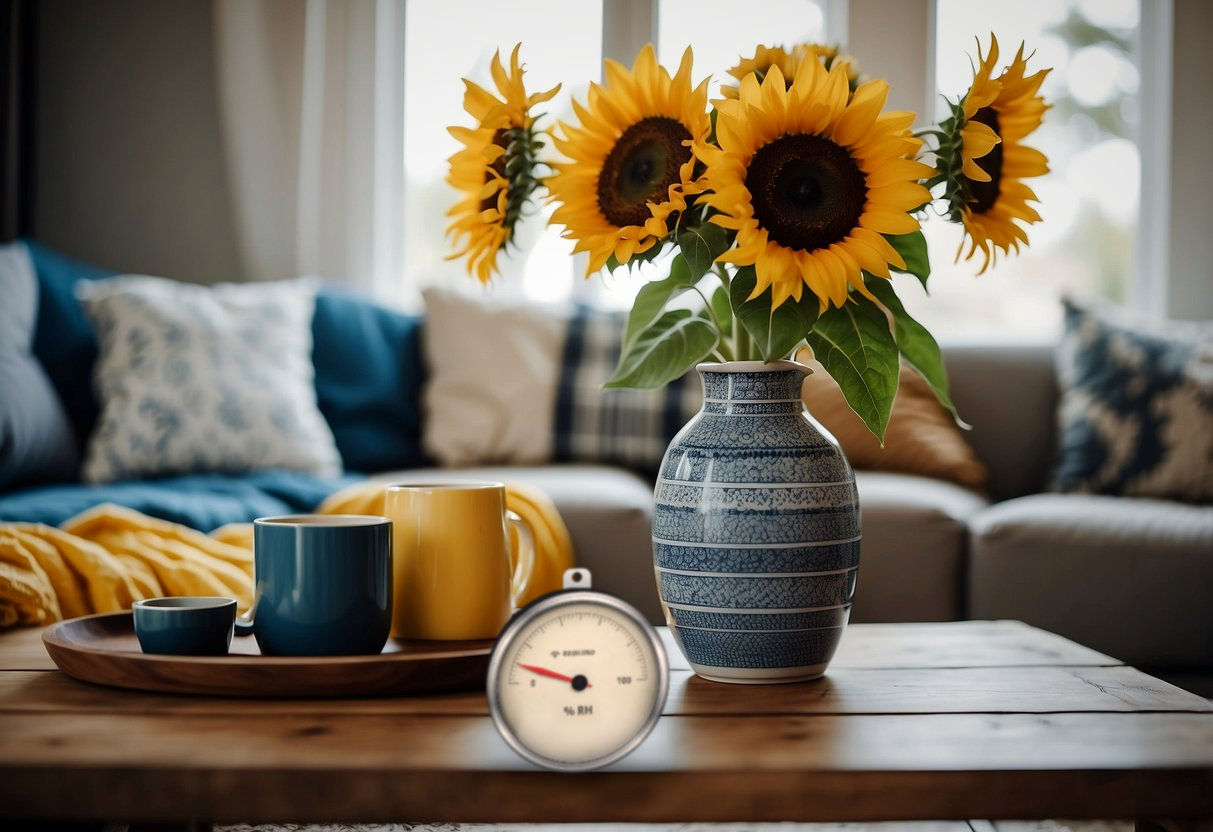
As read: {"value": 10, "unit": "%"}
